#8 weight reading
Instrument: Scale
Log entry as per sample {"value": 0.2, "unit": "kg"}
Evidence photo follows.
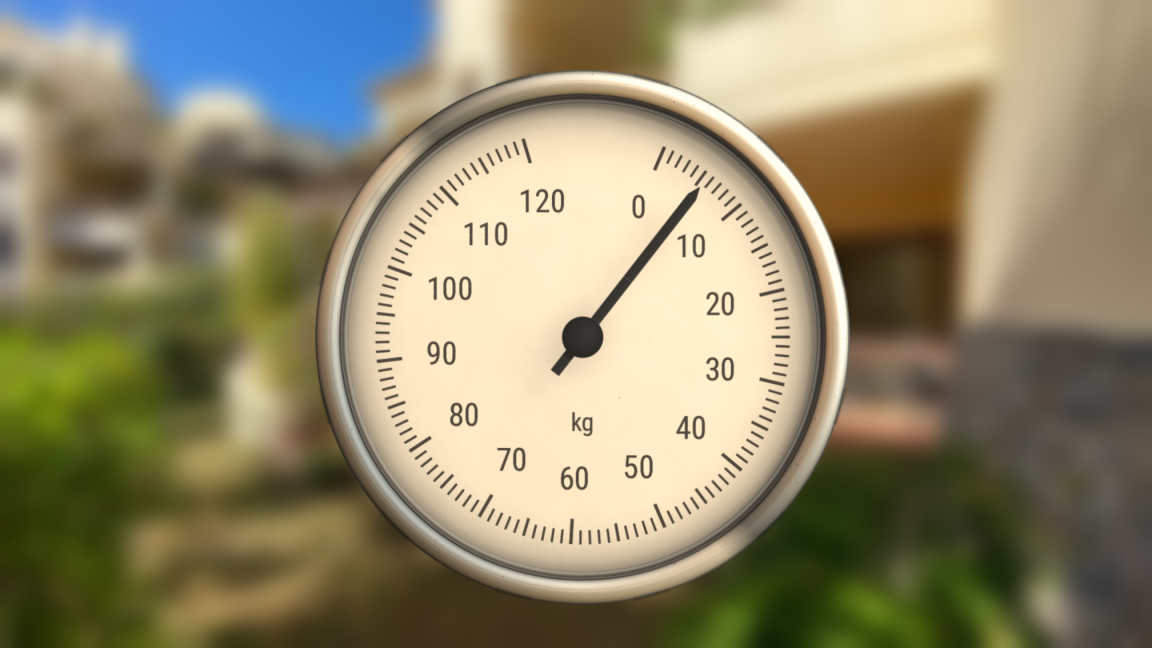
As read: {"value": 5.5, "unit": "kg"}
